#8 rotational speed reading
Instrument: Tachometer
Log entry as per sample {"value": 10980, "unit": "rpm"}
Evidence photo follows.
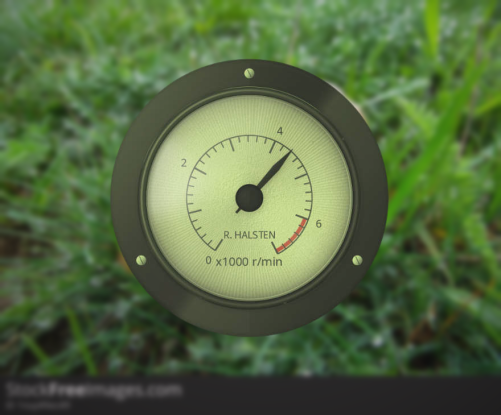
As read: {"value": 4400, "unit": "rpm"}
